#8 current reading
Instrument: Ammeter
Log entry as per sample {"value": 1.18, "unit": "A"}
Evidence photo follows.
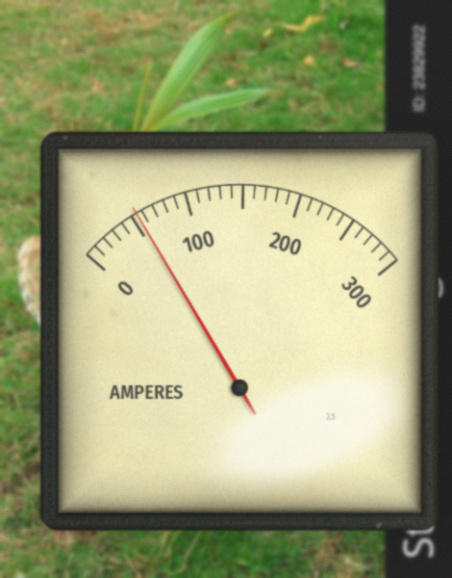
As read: {"value": 55, "unit": "A"}
